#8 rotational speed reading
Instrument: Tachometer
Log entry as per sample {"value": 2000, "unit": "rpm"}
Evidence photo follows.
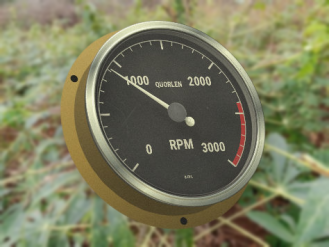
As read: {"value": 900, "unit": "rpm"}
